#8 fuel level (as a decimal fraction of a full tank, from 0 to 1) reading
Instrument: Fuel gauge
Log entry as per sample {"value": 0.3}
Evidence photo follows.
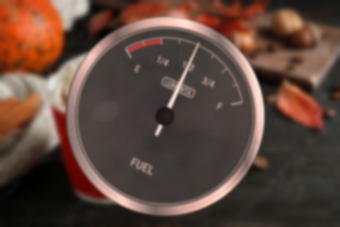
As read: {"value": 0.5}
